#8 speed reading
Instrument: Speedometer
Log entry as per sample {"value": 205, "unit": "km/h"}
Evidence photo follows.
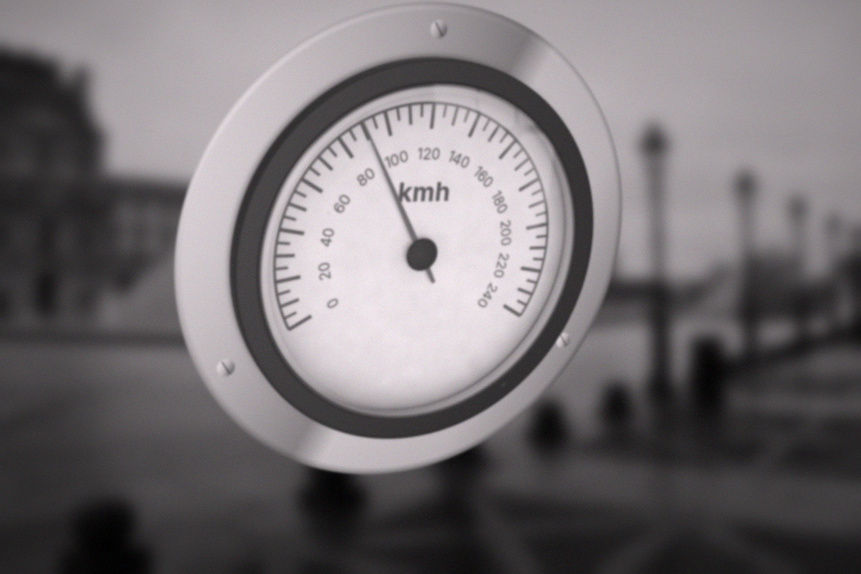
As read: {"value": 90, "unit": "km/h"}
